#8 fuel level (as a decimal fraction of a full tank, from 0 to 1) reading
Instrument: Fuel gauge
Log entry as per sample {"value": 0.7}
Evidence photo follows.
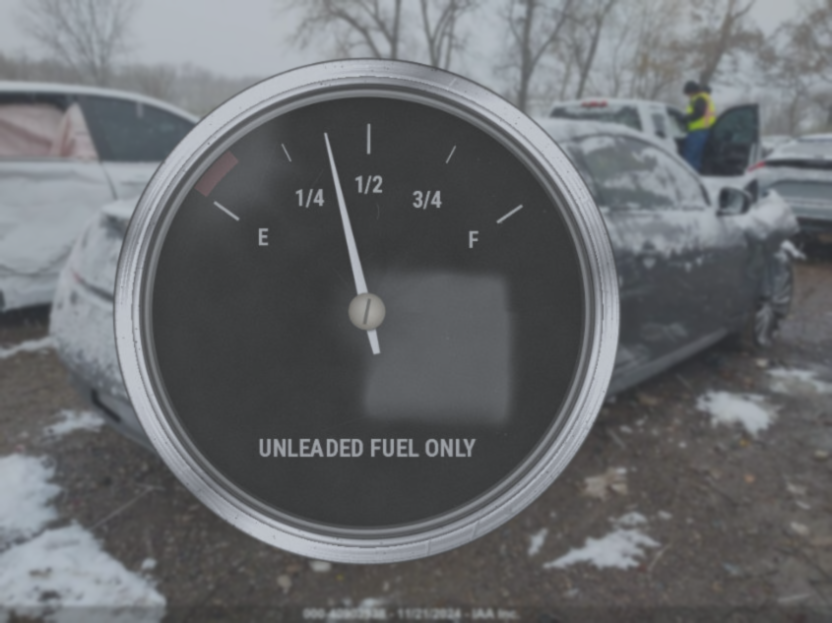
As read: {"value": 0.375}
